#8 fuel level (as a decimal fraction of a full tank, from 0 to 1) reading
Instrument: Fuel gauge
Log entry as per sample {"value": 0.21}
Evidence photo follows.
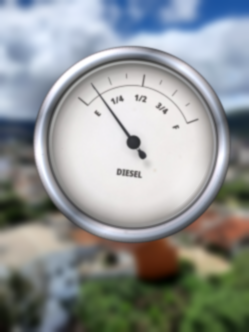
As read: {"value": 0.125}
